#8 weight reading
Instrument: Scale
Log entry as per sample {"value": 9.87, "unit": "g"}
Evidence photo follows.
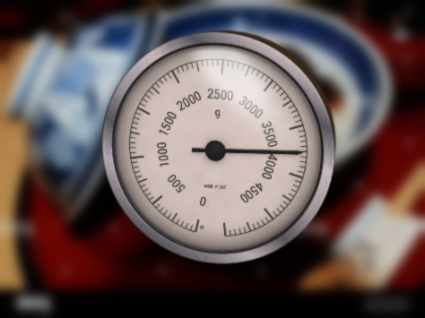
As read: {"value": 3750, "unit": "g"}
